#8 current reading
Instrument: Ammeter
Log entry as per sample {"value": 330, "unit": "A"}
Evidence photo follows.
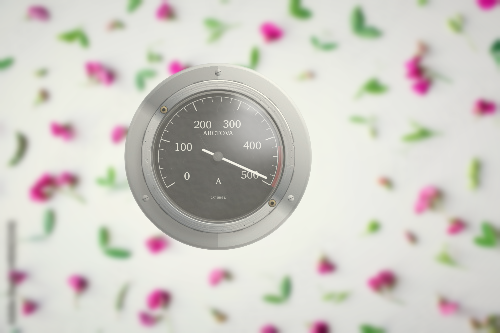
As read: {"value": 490, "unit": "A"}
